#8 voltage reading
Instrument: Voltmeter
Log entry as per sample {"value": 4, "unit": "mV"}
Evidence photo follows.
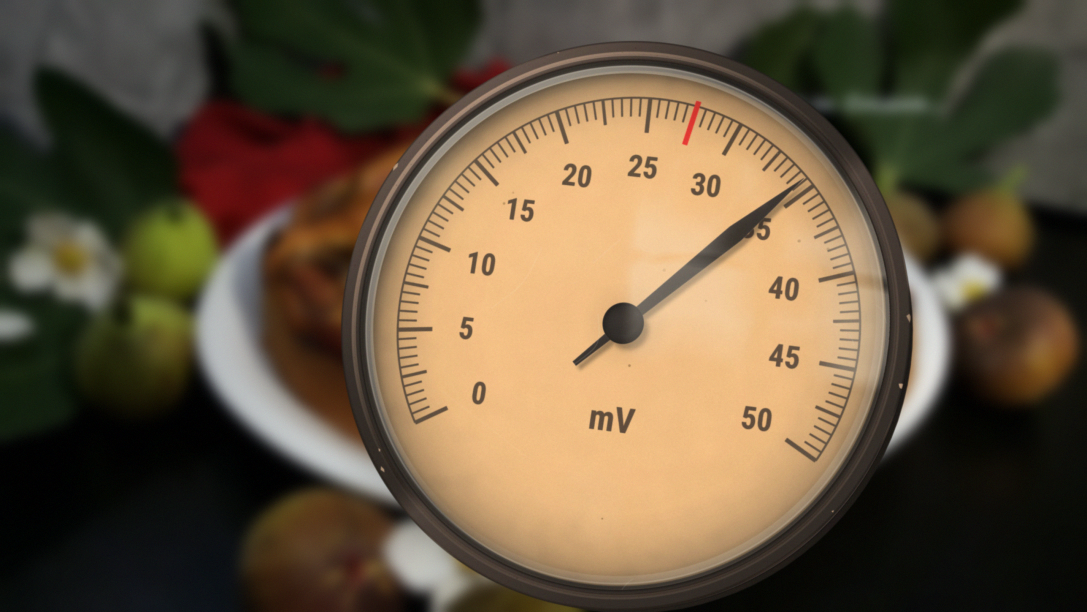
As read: {"value": 34.5, "unit": "mV"}
